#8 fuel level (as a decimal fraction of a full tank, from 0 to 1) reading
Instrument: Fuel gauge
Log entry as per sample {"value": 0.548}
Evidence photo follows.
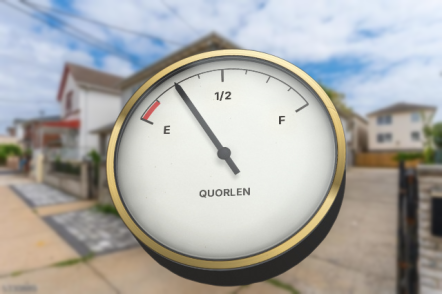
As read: {"value": 0.25}
